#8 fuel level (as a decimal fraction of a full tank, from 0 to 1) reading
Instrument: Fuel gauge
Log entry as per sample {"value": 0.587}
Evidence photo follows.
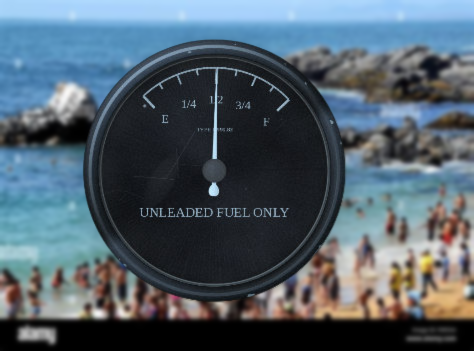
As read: {"value": 0.5}
